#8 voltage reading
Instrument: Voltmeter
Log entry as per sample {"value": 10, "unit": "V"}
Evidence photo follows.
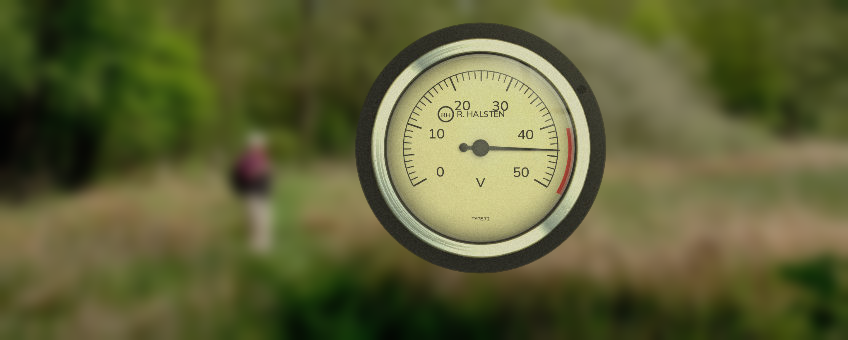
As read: {"value": 44, "unit": "V"}
